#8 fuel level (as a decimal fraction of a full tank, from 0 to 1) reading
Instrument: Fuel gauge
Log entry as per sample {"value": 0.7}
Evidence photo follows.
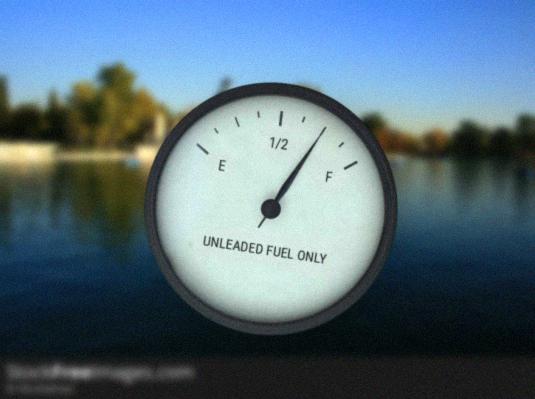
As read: {"value": 0.75}
